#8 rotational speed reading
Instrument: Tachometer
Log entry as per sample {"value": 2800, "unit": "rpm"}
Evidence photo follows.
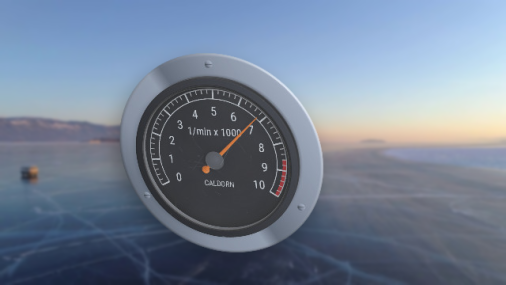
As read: {"value": 6800, "unit": "rpm"}
